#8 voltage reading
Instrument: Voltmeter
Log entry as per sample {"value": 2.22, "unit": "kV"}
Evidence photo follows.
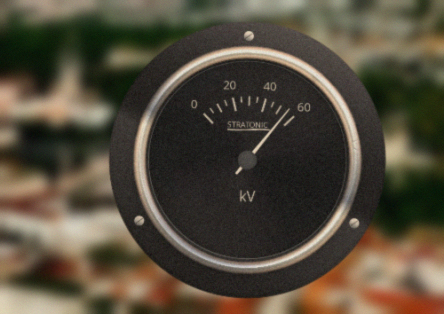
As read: {"value": 55, "unit": "kV"}
